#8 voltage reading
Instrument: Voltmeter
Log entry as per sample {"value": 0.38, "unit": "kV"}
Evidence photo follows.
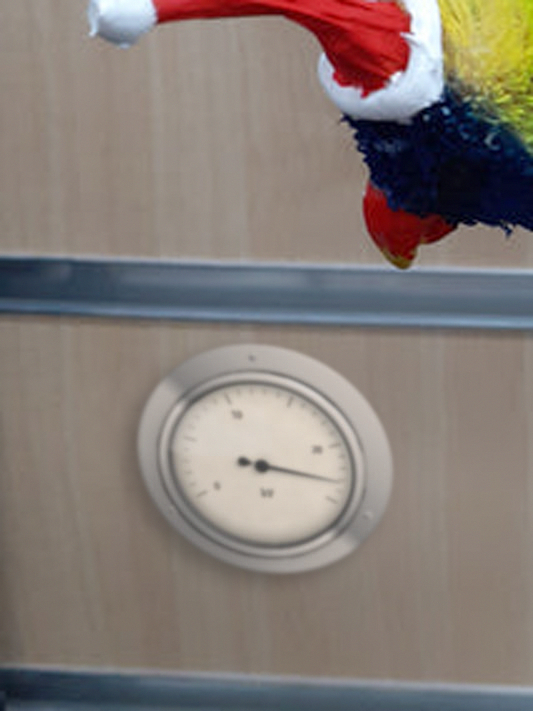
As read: {"value": 23, "unit": "kV"}
